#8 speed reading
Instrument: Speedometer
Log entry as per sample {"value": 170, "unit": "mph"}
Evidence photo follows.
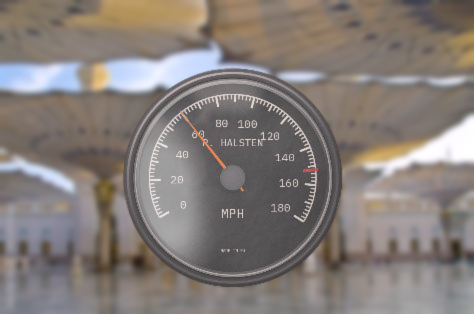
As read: {"value": 60, "unit": "mph"}
